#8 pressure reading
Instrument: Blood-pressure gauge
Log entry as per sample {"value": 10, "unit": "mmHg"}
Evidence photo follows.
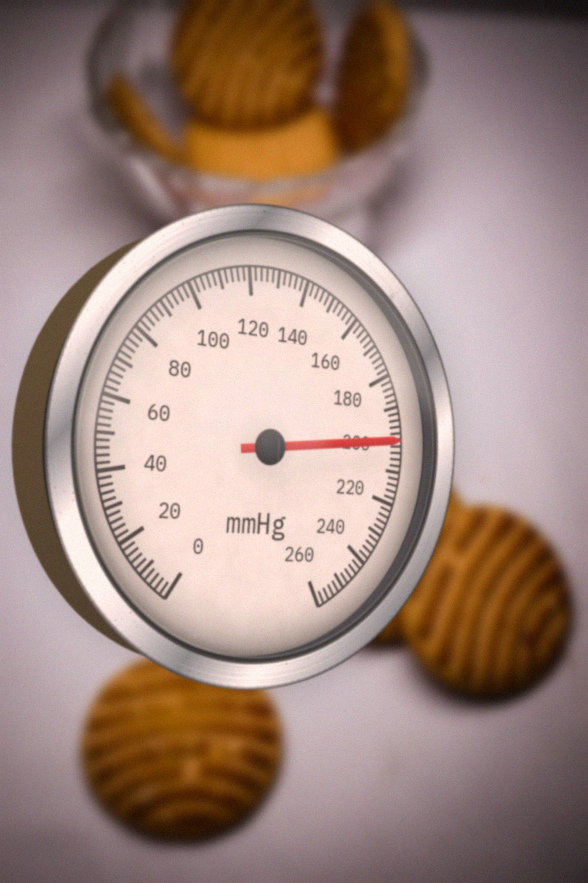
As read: {"value": 200, "unit": "mmHg"}
